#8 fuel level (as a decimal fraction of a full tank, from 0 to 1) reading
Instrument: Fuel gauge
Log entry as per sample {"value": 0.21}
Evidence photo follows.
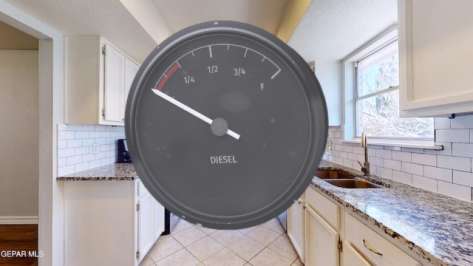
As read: {"value": 0}
